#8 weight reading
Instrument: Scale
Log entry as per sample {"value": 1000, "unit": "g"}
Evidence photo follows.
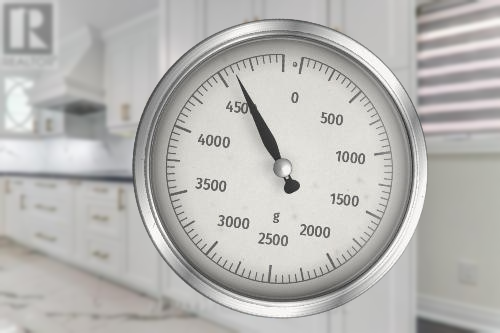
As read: {"value": 4600, "unit": "g"}
